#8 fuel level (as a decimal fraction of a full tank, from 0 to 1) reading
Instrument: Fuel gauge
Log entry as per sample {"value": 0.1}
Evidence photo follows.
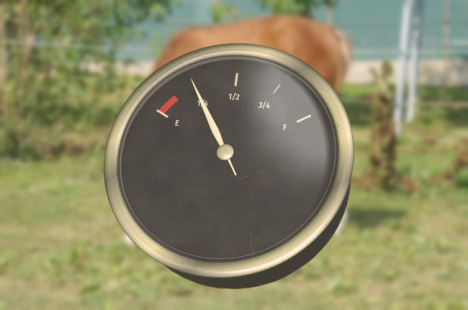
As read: {"value": 0.25}
